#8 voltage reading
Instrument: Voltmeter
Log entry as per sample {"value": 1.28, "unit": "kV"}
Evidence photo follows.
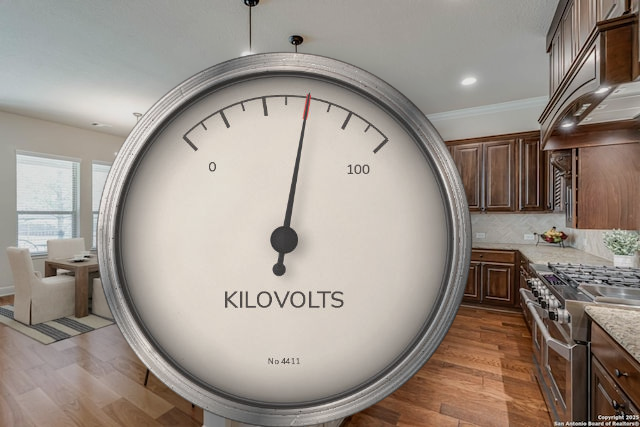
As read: {"value": 60, "unit": "kV"}
